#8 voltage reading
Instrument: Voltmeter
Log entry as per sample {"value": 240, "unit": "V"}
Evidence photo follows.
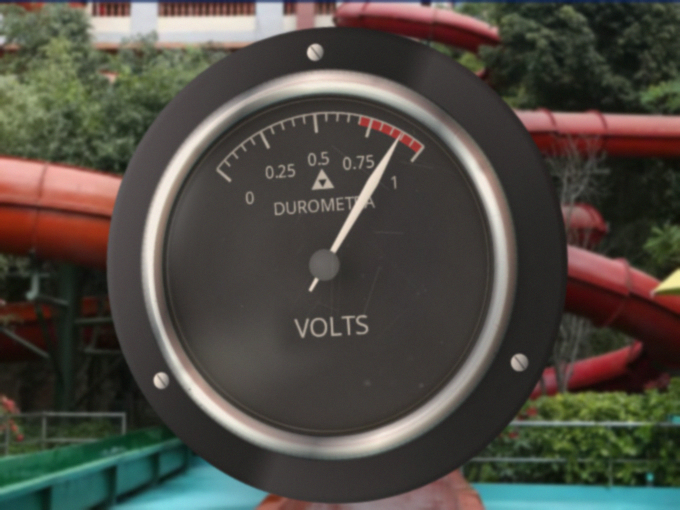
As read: {"value": 0.9, "unit": "V"}
